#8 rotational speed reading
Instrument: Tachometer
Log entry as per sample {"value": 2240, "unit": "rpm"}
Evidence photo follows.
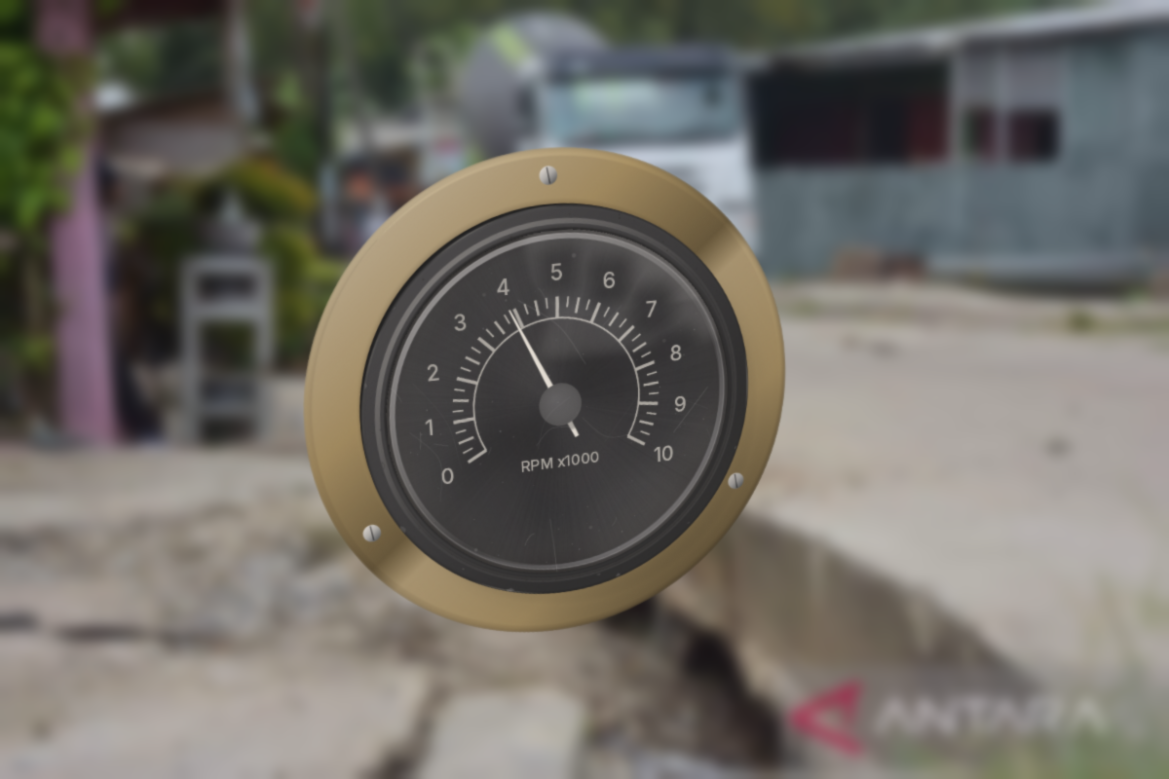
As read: {"value": 3875, "unit": "rpm"}
